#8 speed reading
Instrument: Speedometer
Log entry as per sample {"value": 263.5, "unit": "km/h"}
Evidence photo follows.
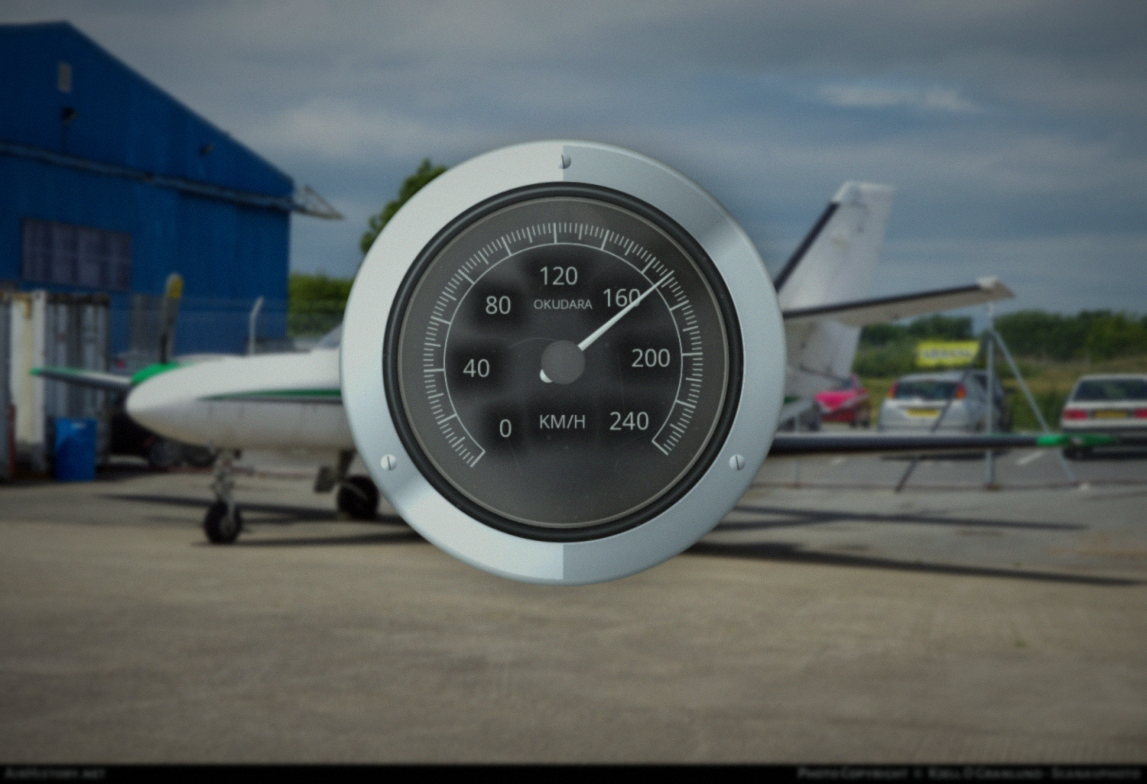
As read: {"value": 168, "unit": "km/h"}
